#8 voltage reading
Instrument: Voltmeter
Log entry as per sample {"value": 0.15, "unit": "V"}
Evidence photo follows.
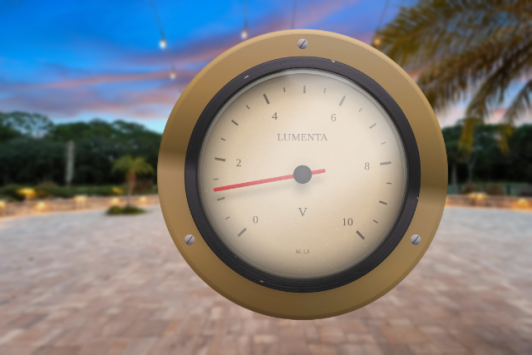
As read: {"value": 1.25, "unit": "V"}
